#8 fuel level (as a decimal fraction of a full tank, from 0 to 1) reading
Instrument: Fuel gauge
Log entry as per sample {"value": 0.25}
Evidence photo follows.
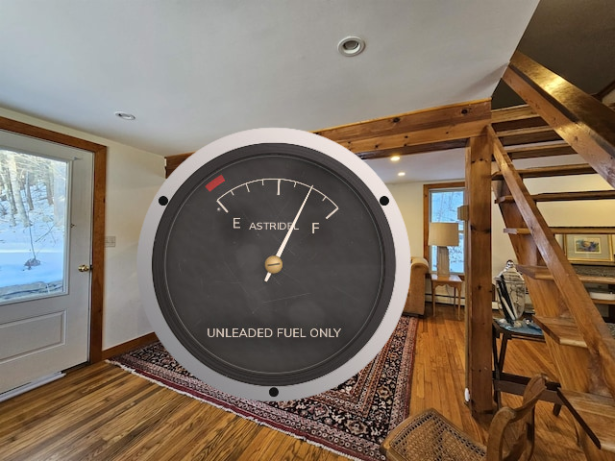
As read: {"value": 0.75}
